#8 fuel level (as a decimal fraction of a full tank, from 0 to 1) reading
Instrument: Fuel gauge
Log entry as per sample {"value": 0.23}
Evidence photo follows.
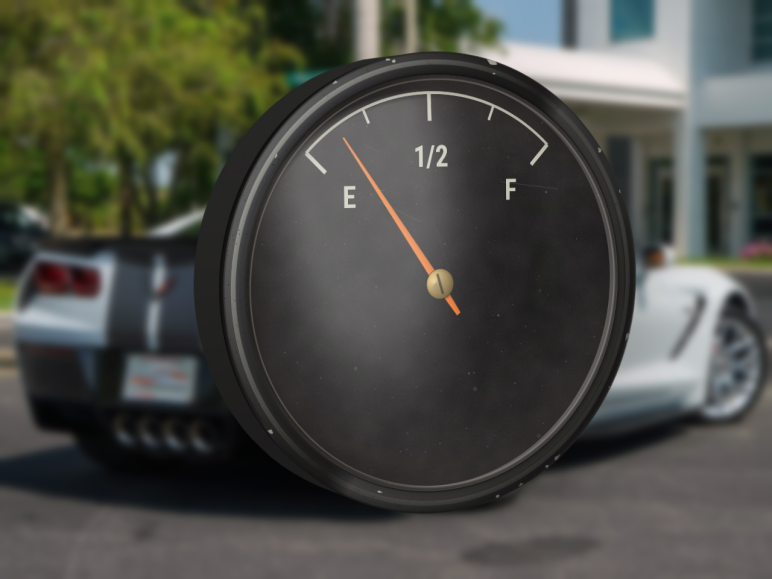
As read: {"value": 0.125}
